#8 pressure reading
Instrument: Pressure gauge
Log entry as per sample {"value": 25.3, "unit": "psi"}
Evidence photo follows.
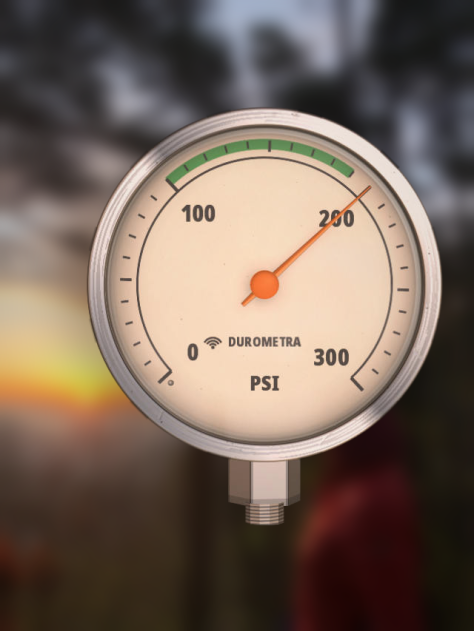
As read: {"value": 200, "unit": "psi"}
